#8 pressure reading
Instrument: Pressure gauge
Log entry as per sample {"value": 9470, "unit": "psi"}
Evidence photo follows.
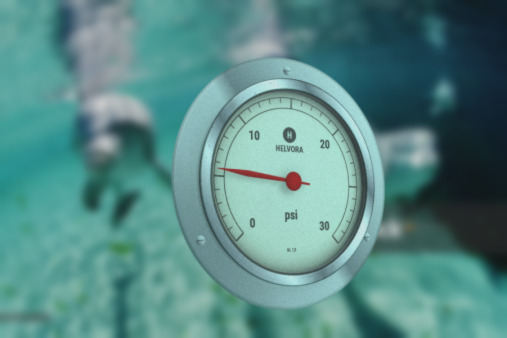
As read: {"value": 5.5, "unit": "psi"}
